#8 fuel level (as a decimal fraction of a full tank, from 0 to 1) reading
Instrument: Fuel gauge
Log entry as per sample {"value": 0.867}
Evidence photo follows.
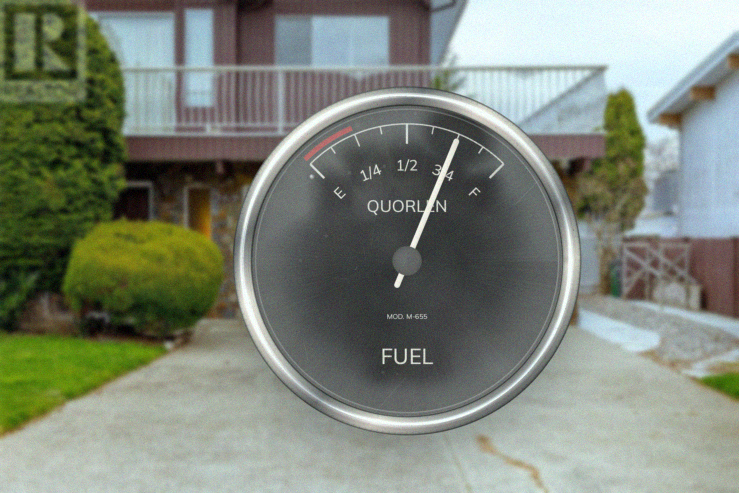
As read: {"value": 0.75}
